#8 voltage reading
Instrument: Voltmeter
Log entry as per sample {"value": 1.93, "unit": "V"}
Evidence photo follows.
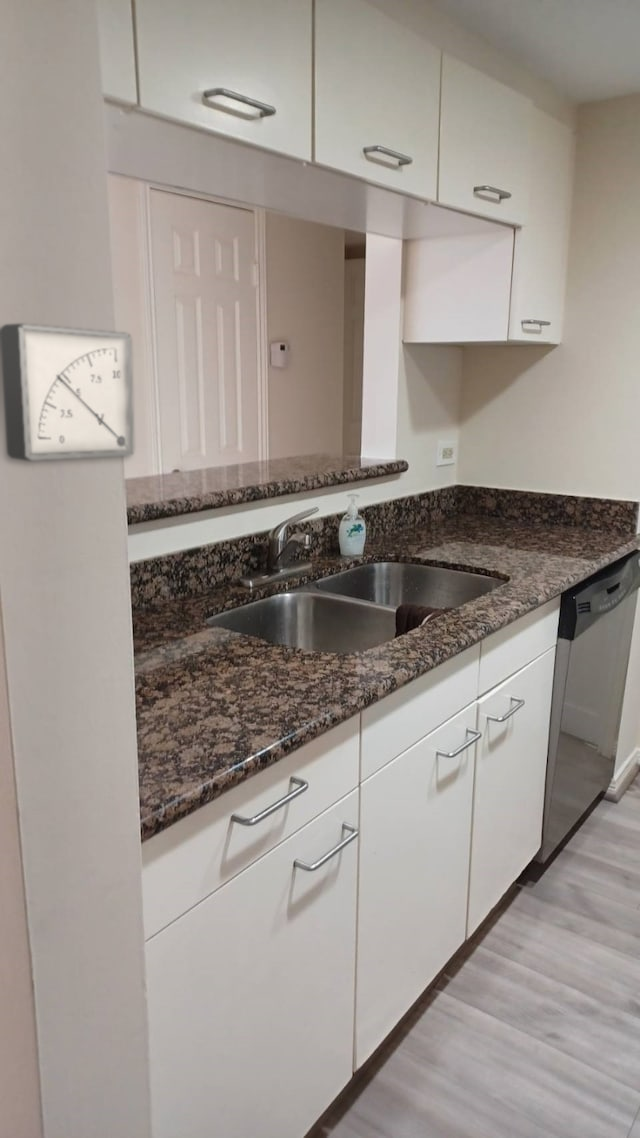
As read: {"value": 4.5, "unit": "V"}
